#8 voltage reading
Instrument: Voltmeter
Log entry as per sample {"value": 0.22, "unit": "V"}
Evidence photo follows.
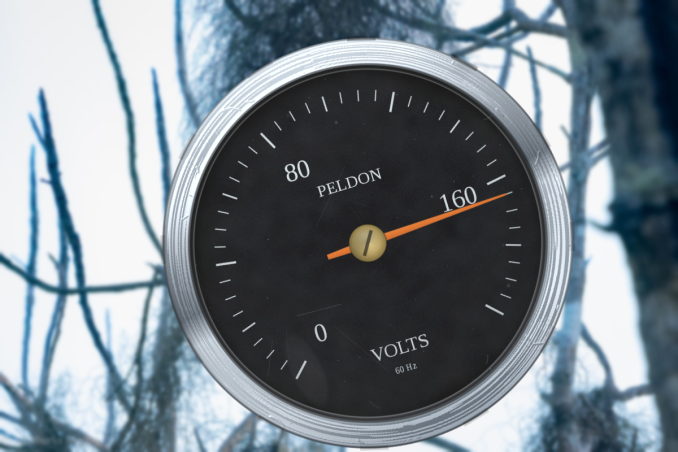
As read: {"value": 165, "unit": "V"}
